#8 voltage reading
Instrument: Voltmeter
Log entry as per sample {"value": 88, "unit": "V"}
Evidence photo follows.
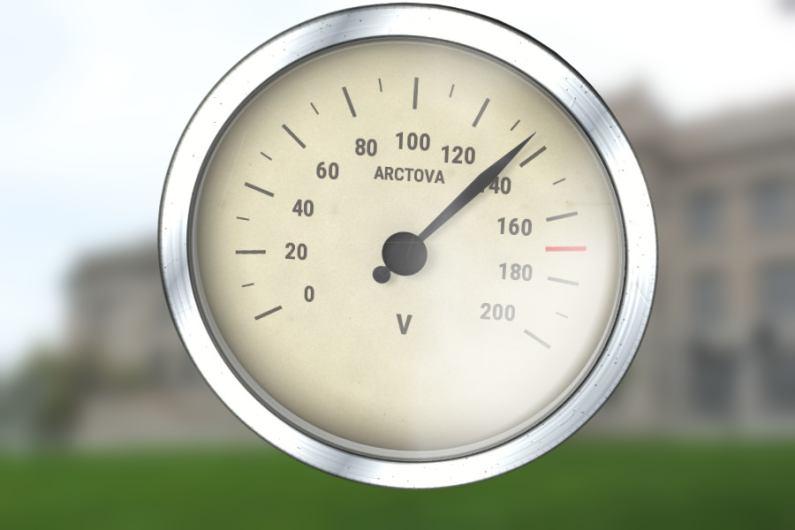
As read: {"value": 135, "unit": "V"}
